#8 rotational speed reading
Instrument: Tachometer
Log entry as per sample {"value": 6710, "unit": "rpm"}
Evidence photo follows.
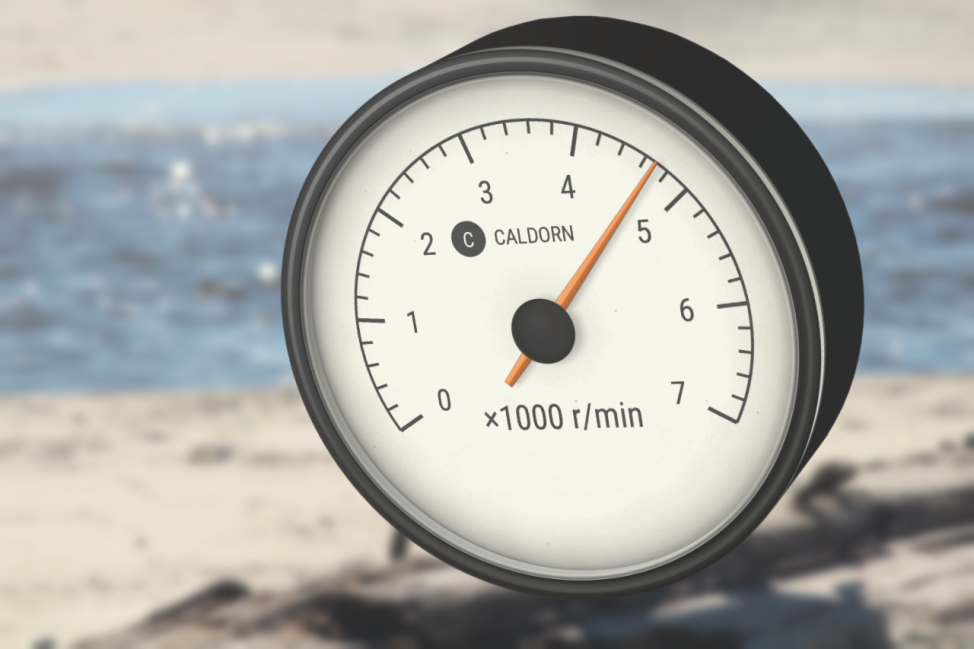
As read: {"value": 4700, "unit": "rpm"}
